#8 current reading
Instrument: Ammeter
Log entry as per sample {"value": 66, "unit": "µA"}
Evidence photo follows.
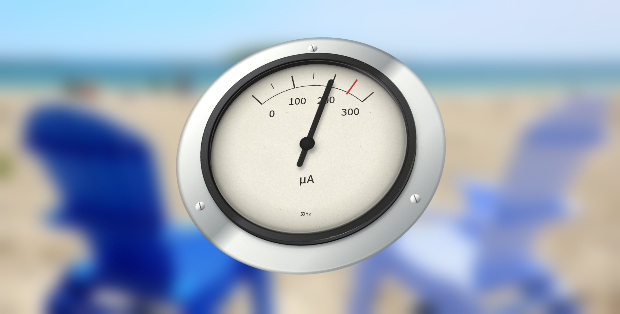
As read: {"value": 200, "unit": "µA"}
